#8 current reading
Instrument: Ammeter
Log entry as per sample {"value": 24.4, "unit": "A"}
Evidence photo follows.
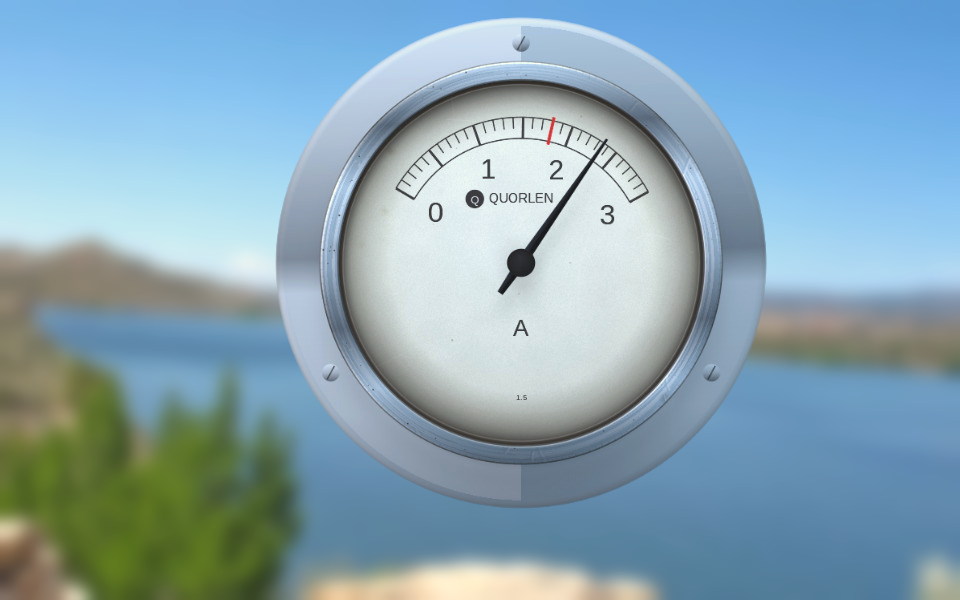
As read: {"value": 2.35, "unit": "A"}
